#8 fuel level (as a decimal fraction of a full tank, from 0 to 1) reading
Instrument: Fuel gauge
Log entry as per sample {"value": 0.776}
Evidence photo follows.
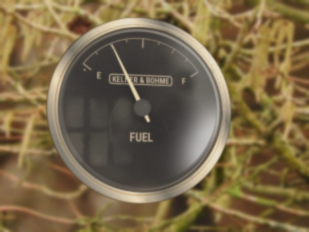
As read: {"value": 0.25}
